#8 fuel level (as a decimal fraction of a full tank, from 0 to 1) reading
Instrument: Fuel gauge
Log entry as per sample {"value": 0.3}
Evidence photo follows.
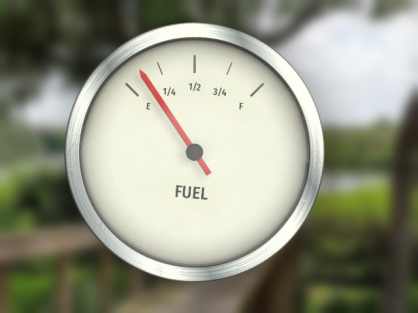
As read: {"value": 0.125}
